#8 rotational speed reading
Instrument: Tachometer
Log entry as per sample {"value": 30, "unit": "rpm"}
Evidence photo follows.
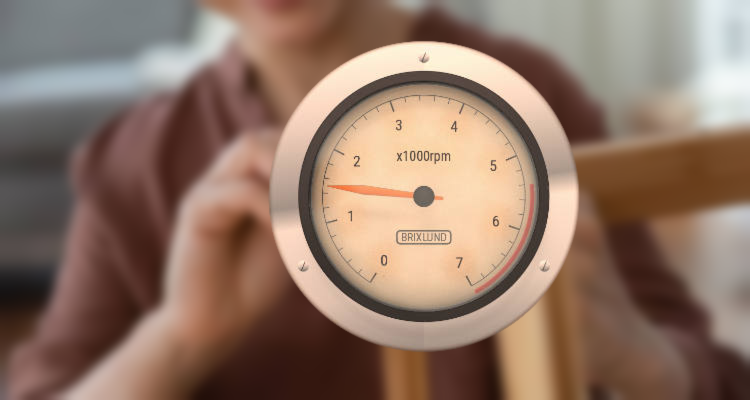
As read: {"value": 1500, "unit": "rpm"}
